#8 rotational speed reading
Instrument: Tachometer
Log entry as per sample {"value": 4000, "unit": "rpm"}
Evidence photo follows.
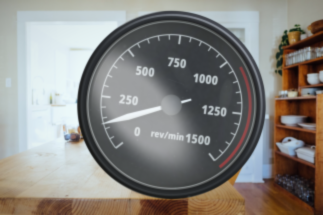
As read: {"value": 125, "unit": "rpm"}
